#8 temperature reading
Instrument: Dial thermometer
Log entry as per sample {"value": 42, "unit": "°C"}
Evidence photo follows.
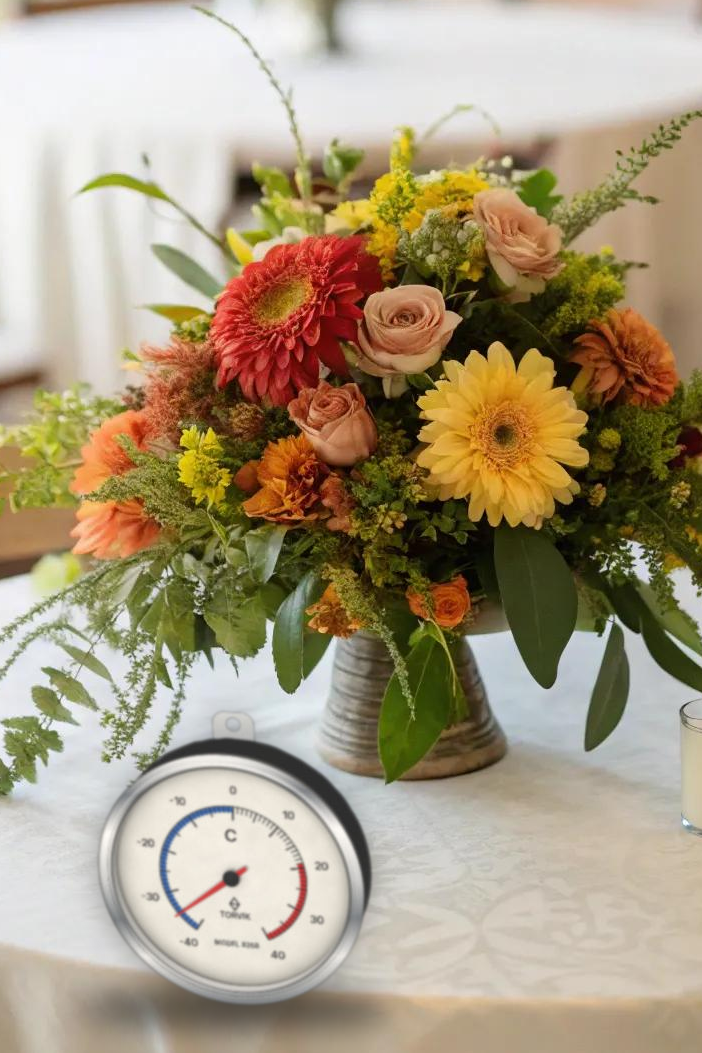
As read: {"value": -35, "unit": "°C"}
